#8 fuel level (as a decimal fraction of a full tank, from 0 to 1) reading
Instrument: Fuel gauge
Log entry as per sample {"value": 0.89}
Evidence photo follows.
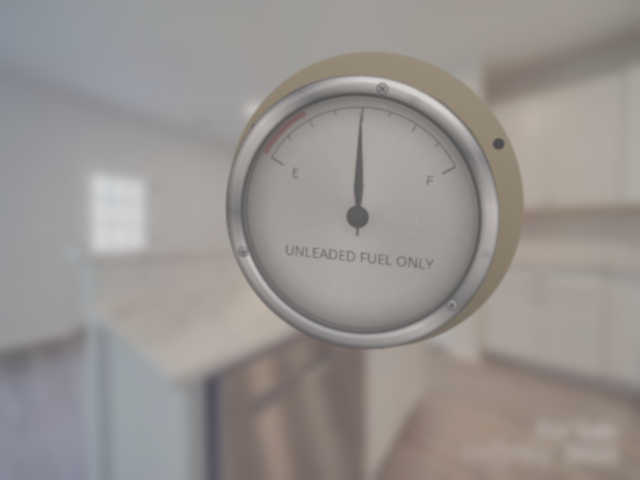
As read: {"value": 0.5}
